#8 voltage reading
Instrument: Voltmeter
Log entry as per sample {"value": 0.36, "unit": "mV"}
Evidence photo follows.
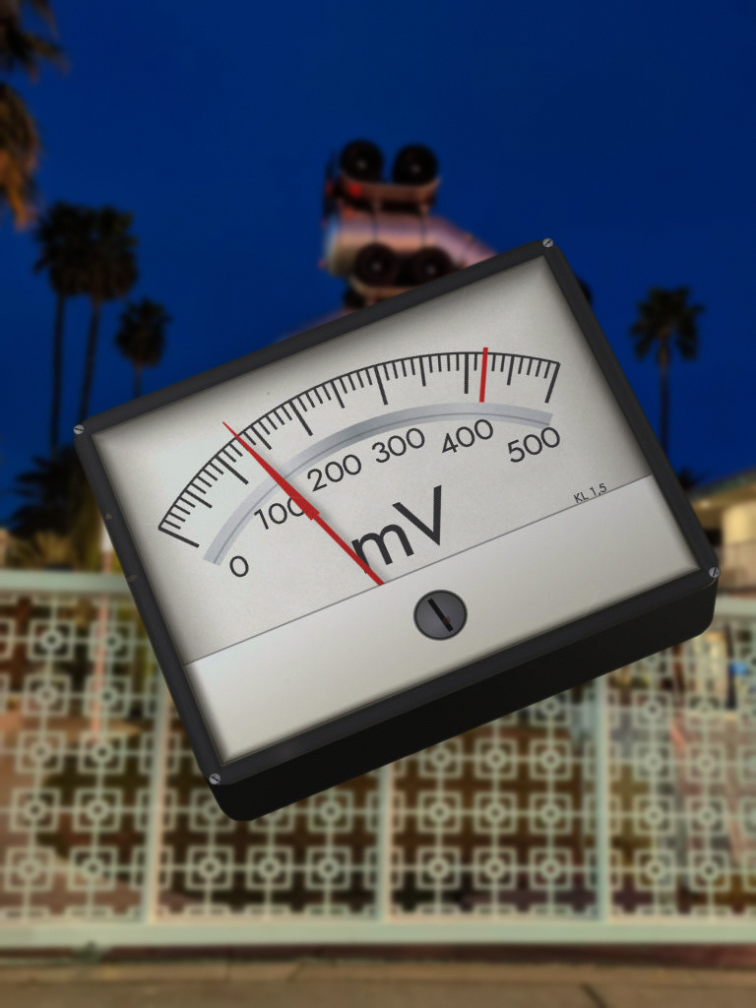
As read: {"value": 130, "unit": "mV"}
